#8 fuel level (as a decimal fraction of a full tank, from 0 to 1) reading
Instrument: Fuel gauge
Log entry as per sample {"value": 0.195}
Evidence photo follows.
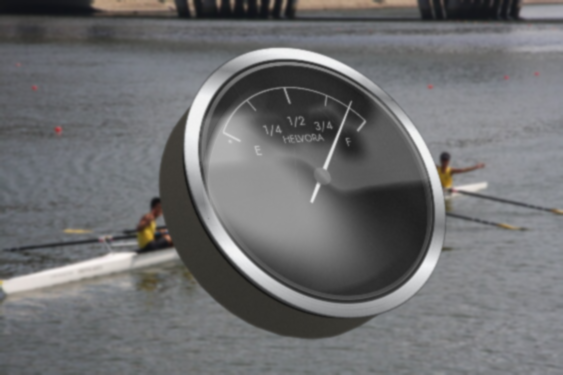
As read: {"value": 0.875}
